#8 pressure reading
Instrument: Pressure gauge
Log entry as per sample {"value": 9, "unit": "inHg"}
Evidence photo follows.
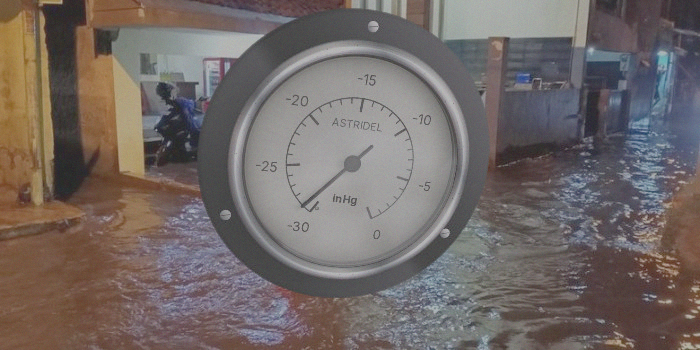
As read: {"value": -29, "unit": "inHg"}
